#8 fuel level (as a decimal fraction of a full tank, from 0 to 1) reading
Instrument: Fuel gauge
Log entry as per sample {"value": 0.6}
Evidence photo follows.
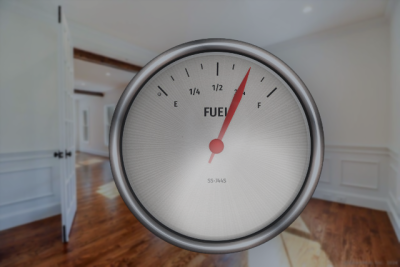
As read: {"value": 0.75}
